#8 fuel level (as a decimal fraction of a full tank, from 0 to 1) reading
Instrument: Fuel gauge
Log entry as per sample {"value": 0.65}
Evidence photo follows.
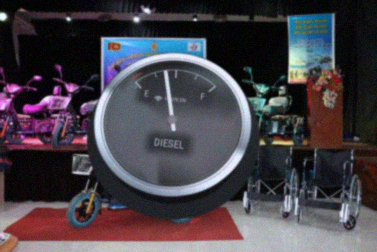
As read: {"value": 0.375}
